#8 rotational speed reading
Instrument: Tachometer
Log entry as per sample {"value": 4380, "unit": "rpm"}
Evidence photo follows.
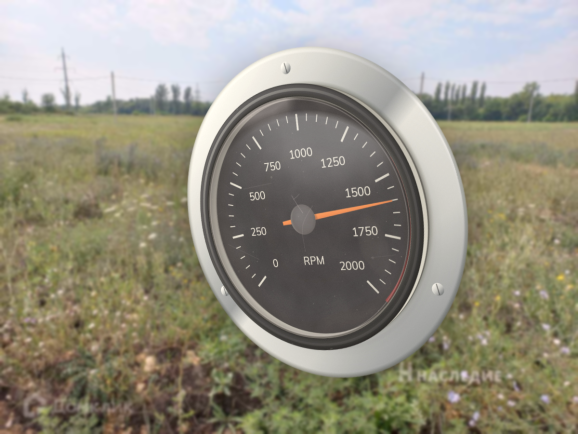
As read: {"value": 1600, "unit": "rpm"}
